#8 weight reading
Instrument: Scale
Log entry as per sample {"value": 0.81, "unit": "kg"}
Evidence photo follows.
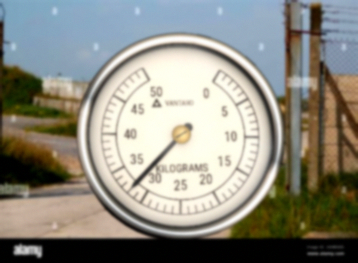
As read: {"value": 32, "unit": "kg"}
